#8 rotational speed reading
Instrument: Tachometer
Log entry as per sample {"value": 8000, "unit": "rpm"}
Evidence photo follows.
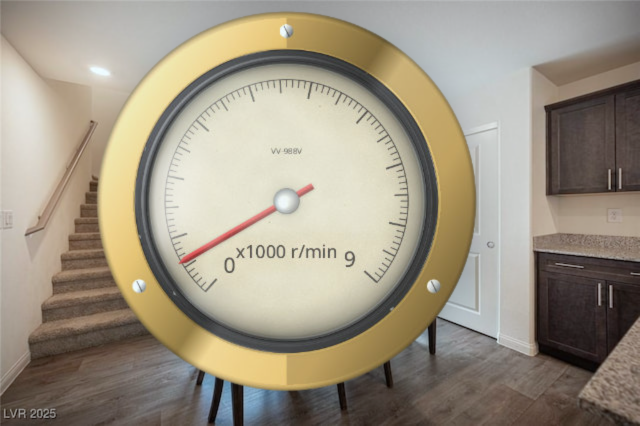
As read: {"value": 600, "unit": "rpm"}
